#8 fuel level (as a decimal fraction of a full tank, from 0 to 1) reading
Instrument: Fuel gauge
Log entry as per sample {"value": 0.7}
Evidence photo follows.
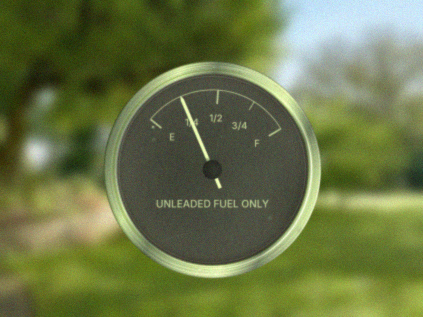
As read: {"value": 0.25}
